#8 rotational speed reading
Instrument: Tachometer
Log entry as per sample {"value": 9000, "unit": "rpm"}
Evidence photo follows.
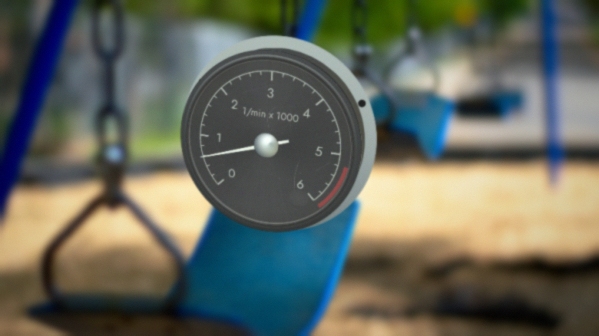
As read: {"value": 600, "unit": "rpm"}
